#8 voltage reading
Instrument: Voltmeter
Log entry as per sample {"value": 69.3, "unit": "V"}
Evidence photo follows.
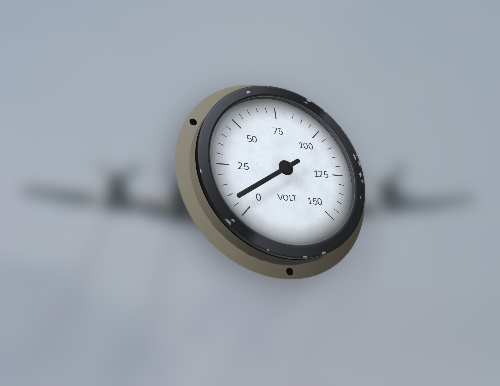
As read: {"value": 7.5, "unit": "V"}
